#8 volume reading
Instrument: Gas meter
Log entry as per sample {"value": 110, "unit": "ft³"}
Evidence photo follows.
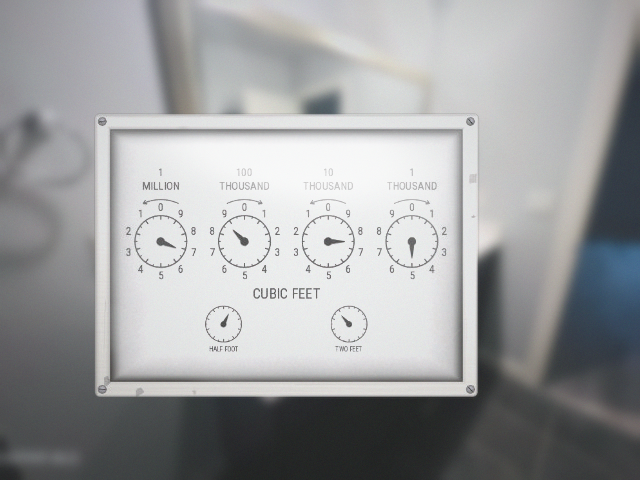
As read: {"value": 687500, "unit": "ft³"}
